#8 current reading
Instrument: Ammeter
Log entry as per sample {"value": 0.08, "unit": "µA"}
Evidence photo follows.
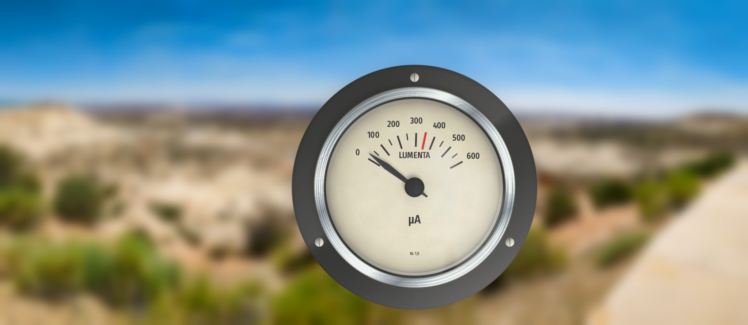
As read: {"value": 25, "unit": "µA"}
